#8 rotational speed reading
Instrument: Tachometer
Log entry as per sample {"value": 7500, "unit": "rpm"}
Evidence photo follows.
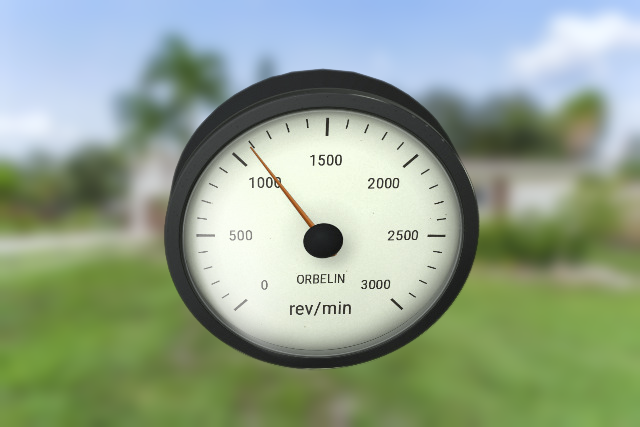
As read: {"value": 1100, "unit": "rpm"}
